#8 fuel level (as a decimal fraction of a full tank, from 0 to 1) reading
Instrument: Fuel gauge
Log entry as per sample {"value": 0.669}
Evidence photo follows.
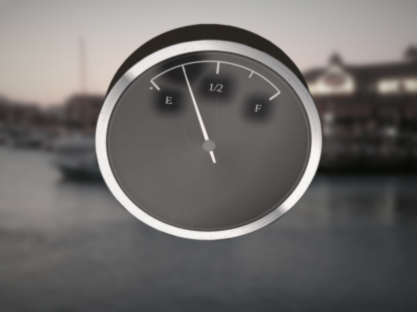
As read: {"value": 0.25}
